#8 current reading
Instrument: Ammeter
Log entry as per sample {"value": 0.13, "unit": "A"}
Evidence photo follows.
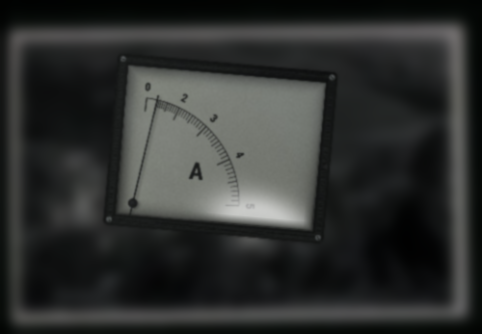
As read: {"value": 1, "unit": "A"}
